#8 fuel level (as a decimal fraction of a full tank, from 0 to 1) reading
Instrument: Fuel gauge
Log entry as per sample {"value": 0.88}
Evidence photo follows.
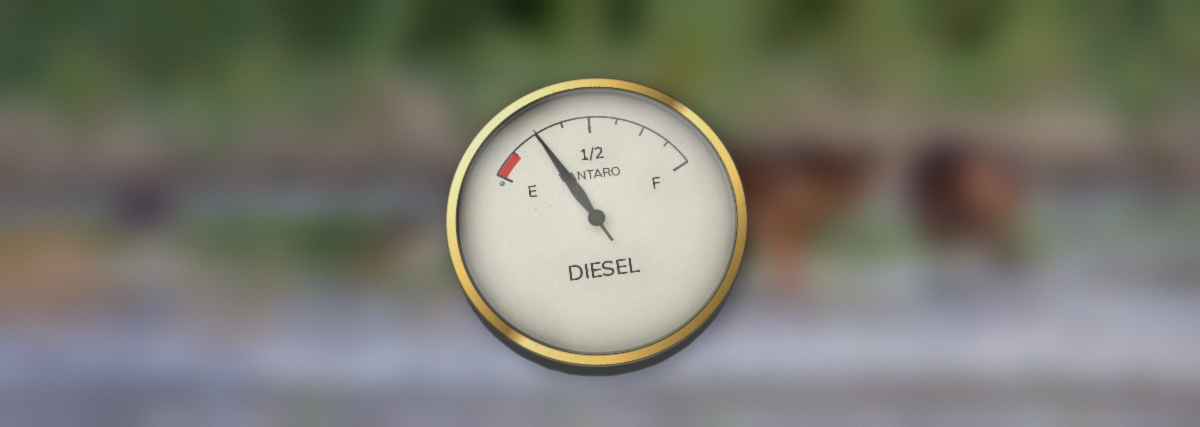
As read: {"value": 0.25}
